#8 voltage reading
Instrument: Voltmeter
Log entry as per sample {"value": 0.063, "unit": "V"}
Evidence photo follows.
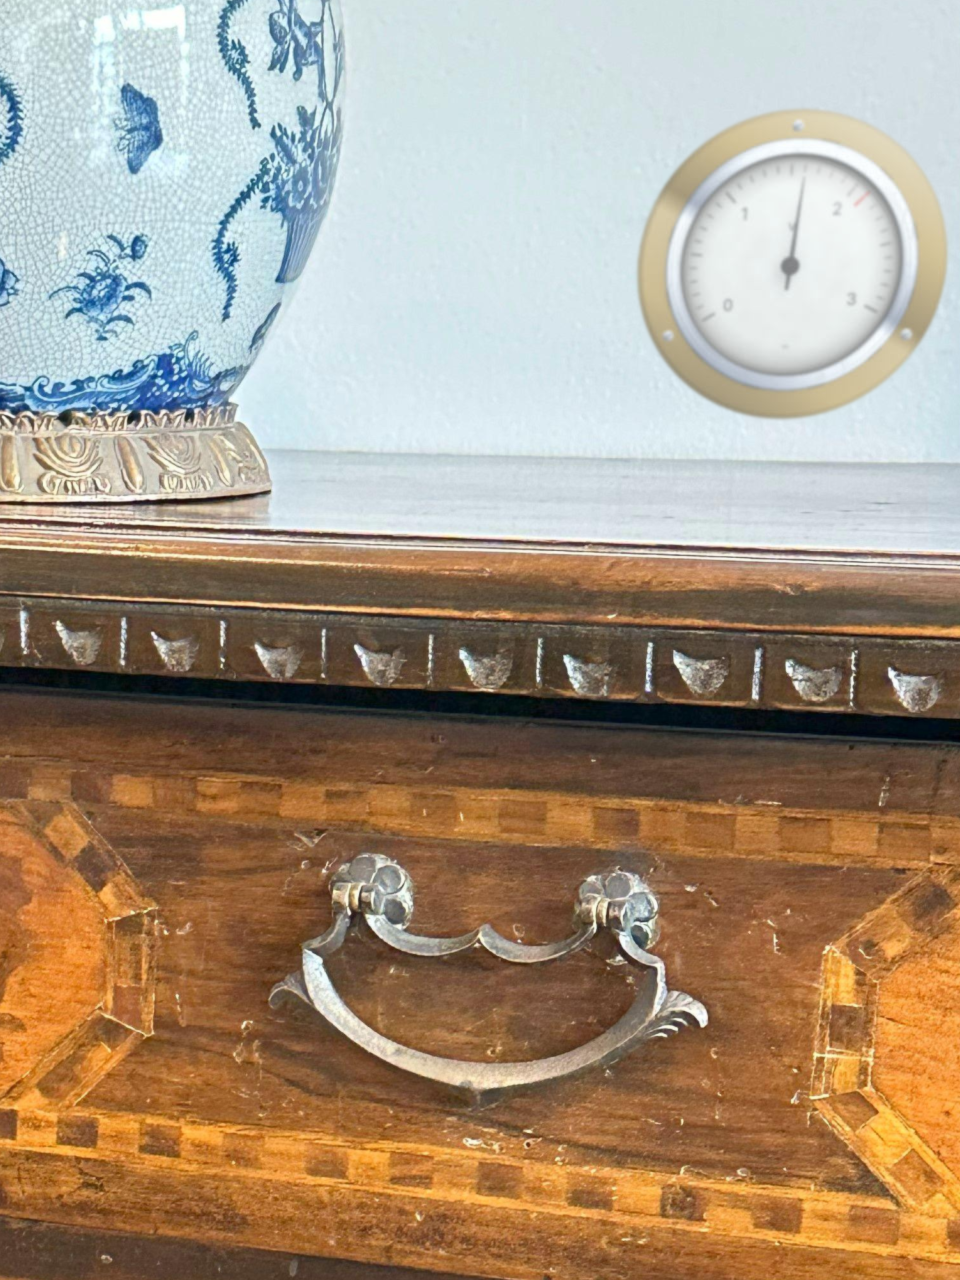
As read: {"value": 1.6, "unit": "V"}
